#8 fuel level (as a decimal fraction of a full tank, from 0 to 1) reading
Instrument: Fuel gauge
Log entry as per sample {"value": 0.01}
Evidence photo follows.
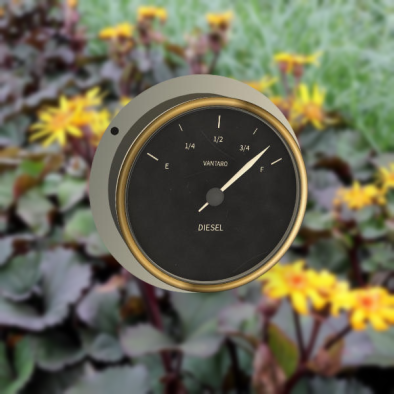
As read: {"value": 0.875}
